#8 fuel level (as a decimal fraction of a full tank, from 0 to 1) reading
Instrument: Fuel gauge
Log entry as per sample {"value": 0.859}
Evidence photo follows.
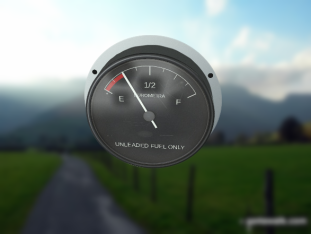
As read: {"value": 0.25}
